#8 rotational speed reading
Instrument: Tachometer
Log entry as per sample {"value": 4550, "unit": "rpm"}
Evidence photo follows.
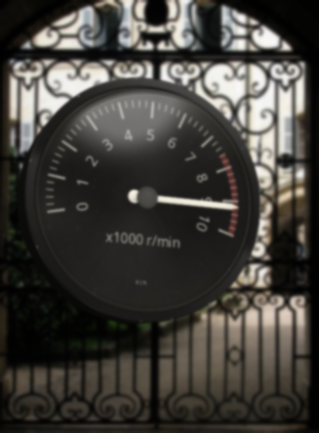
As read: {"value": 9200, "unit": "rpm"}
